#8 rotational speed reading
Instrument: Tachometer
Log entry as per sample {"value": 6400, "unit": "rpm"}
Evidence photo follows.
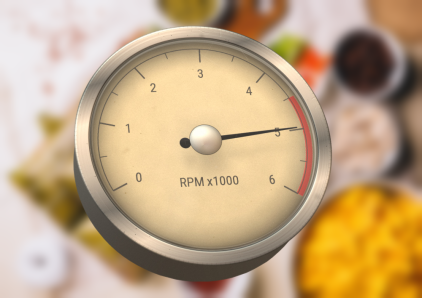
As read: {"value": 5000, "unit": "rpm"}
